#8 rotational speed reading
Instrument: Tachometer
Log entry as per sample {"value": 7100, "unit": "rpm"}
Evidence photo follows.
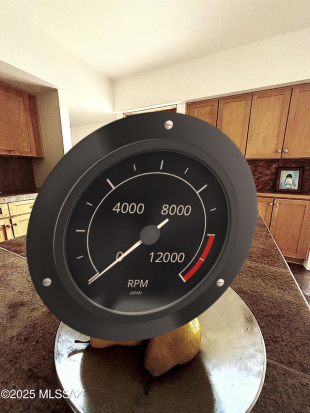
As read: {"value": 0, "unit": "rpm"}
